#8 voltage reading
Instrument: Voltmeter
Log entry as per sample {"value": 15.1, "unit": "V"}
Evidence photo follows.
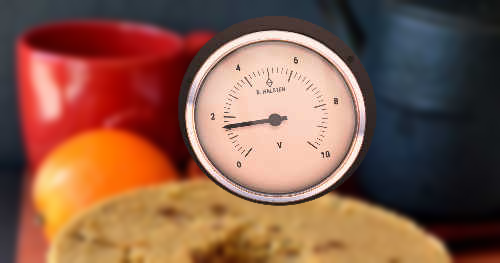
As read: {"value": 1.6, "unit": "V"}
